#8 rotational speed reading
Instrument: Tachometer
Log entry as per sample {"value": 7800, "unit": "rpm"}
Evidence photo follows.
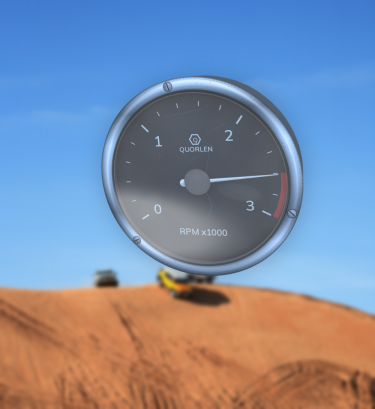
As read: {"value": 2600, "unit": "rpm"}
